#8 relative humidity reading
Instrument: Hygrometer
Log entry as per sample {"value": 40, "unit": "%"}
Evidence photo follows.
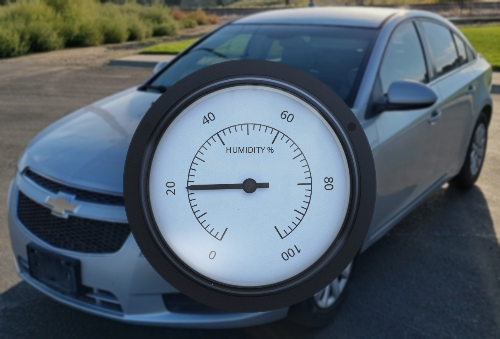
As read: {"value": 20, "unit": "%"}
